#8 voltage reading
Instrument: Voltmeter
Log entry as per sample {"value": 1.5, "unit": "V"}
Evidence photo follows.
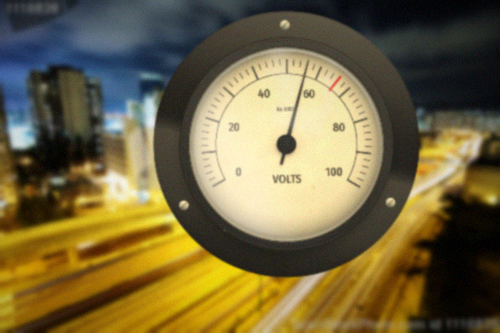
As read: {"value": 56, "unit": "V"}
